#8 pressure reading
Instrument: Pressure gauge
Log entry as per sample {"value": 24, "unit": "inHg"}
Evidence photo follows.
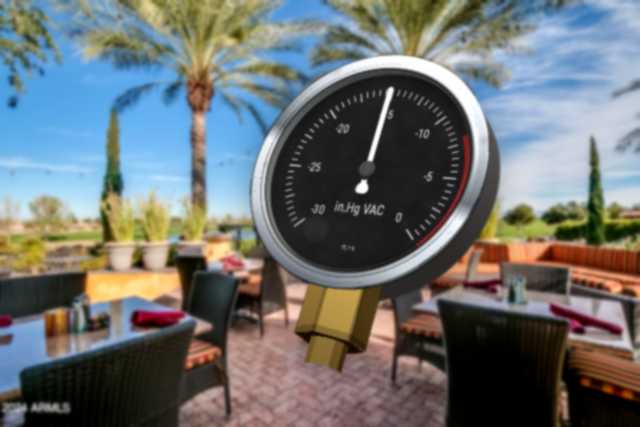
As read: {"value": -15, "unit": "inHg"}
